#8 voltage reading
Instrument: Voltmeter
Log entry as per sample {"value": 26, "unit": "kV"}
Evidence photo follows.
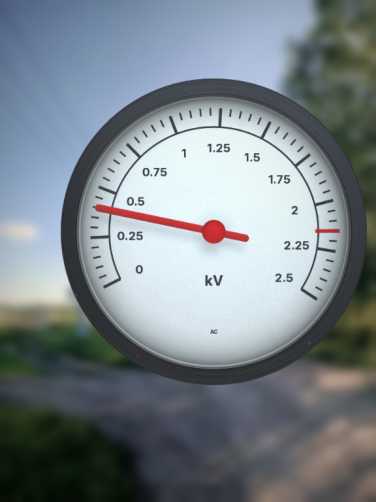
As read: {"value": 0.4, "unit": "kV"}
